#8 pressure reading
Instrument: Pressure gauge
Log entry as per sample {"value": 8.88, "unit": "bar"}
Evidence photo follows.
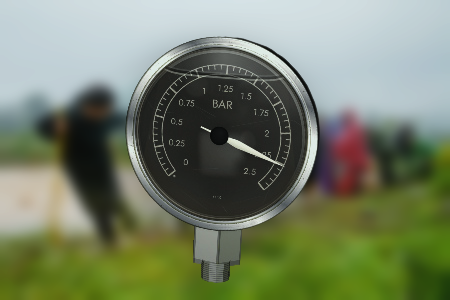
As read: {"value": 2.25, "unit": "bar"}
